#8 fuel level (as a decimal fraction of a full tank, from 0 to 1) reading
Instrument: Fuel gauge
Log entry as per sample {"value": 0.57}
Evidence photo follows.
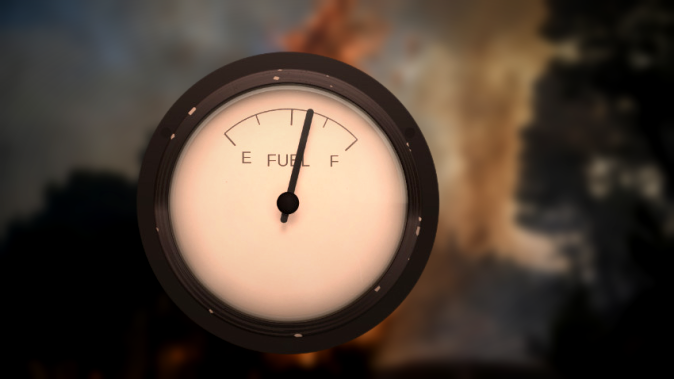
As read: {"value": 0.625}
